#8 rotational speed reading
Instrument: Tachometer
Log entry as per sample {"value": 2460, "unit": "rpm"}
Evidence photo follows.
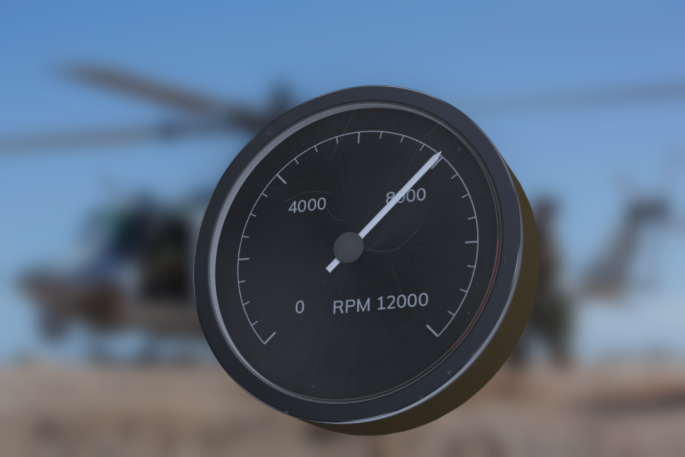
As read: {"value": 8000, "unit": "rpm"}
